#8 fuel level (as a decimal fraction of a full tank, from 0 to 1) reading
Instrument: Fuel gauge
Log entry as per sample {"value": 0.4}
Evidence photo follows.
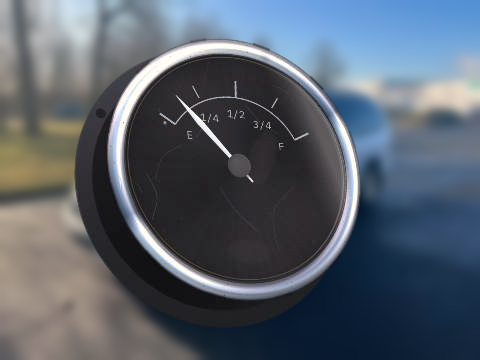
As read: {"value": 0.125}
